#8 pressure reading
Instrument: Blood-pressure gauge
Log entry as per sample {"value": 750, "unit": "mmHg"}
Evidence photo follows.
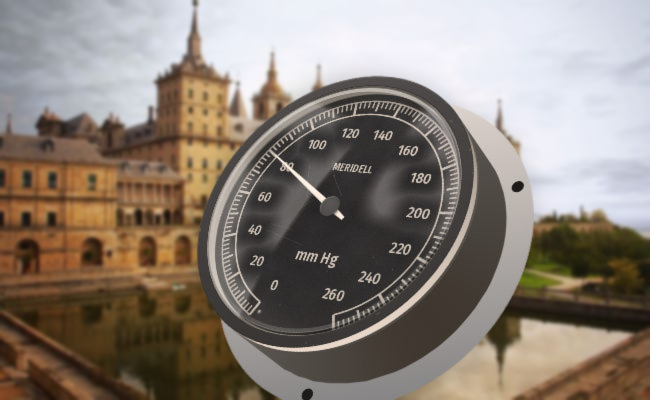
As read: {"value": 80, "unit": "mmHg"}
